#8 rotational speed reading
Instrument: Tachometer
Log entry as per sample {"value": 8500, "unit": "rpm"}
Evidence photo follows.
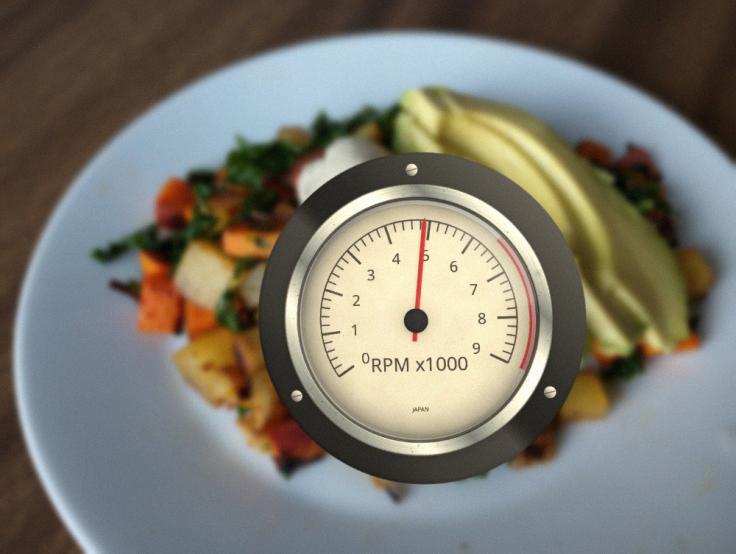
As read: {"value": 4900, "unit": "rpm"}
